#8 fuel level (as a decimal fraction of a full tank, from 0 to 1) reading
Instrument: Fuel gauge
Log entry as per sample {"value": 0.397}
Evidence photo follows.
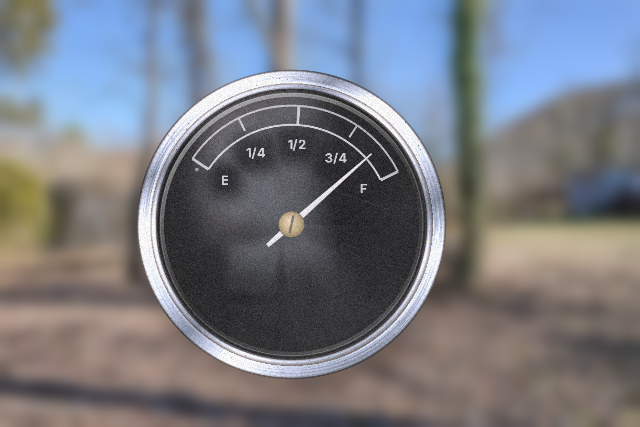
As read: {"value": 0.875}
